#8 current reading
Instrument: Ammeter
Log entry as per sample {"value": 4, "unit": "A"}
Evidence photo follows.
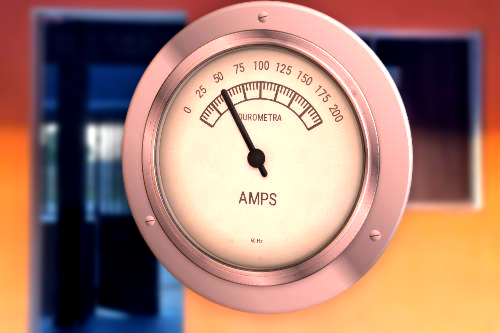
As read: {"value": 50, "unit": "A"}
